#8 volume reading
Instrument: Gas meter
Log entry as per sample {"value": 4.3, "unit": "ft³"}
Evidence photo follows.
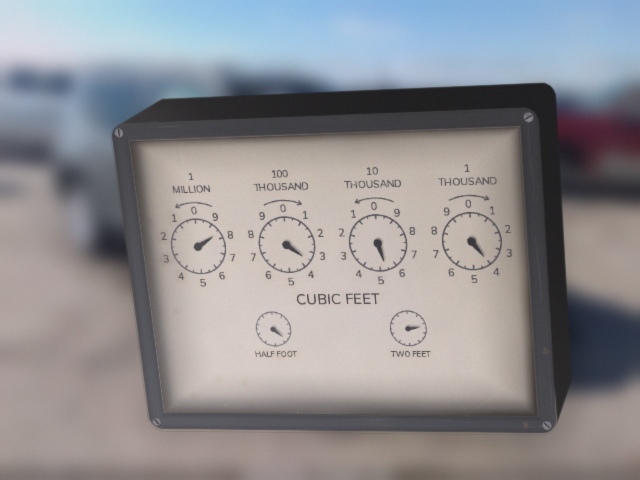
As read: {"value": 835400, "unit": "ft³"}
